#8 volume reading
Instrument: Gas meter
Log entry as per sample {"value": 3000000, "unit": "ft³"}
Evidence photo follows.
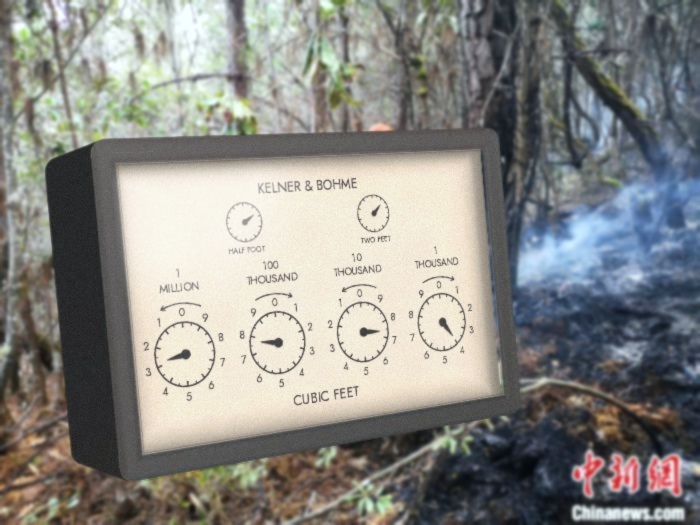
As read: {"value": 277400, "unit": "ft³"}
